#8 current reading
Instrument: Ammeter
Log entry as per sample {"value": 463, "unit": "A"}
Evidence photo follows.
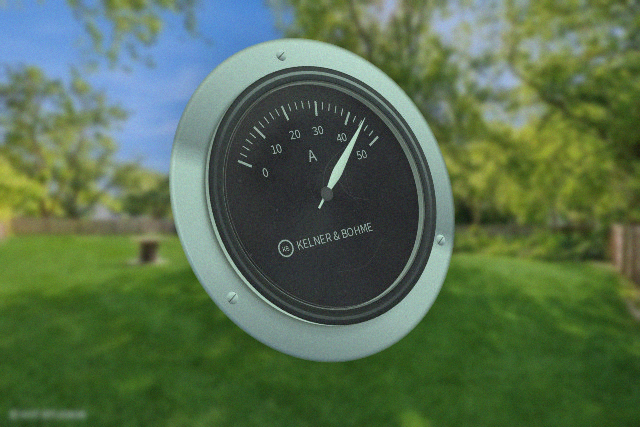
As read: {"value": 44, "unit": "A"}
